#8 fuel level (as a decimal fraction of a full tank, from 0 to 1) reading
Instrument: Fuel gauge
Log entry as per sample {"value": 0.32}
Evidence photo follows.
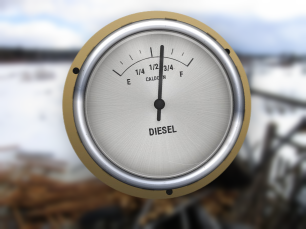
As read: {"value": 0.625}
